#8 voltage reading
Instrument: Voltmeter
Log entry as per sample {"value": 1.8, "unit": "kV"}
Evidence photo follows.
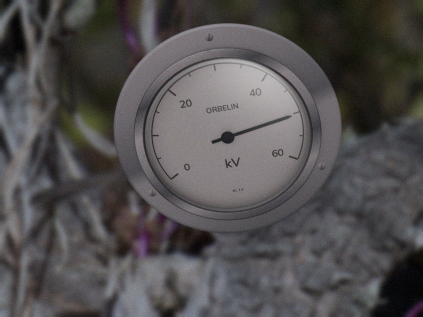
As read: {"value": 50, "unit": "kV"}
